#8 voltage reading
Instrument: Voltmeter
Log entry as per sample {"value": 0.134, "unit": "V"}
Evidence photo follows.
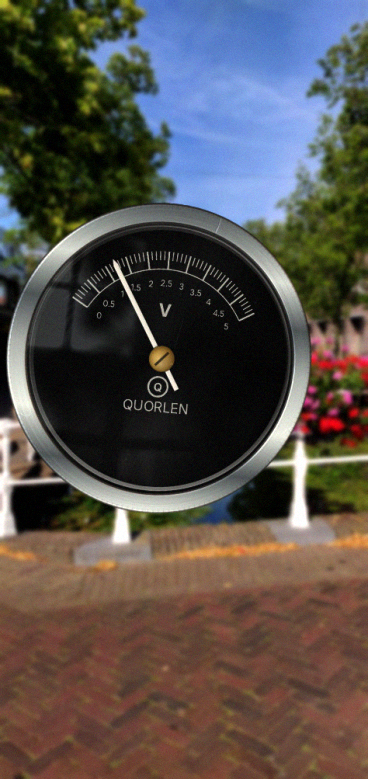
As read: {"value": 1.2, "unit": "V"}
